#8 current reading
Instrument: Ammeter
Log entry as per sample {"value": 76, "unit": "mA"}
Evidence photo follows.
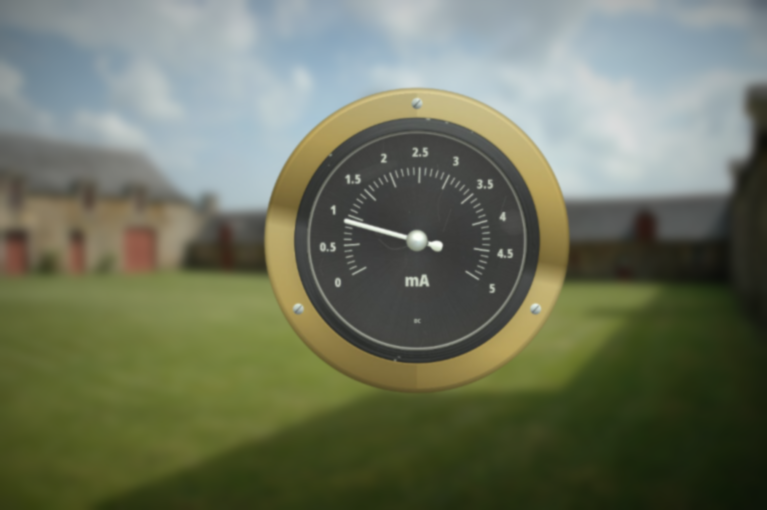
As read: {"value": 0.9, "unit": "mA"}
